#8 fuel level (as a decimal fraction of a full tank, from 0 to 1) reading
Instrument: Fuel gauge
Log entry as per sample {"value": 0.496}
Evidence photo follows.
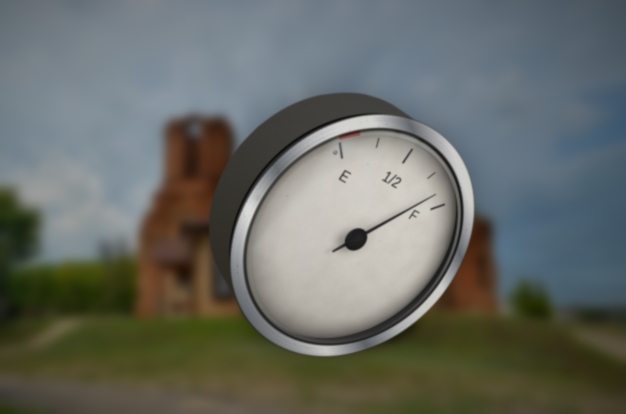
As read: {"value": 0.875}
